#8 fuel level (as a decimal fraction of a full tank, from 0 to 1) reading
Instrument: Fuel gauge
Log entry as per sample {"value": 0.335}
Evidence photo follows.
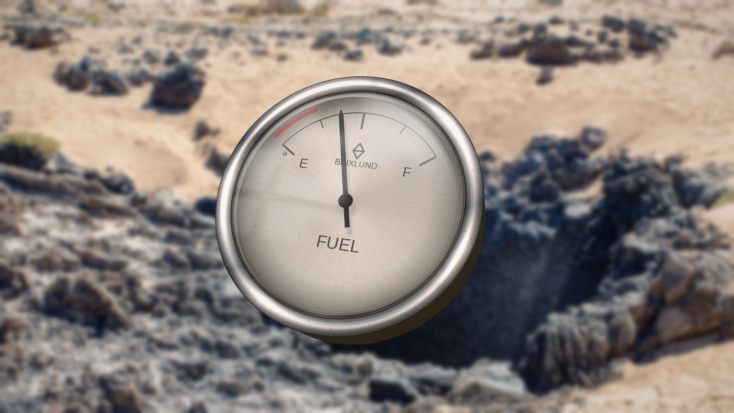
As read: {"value": 0.375}
